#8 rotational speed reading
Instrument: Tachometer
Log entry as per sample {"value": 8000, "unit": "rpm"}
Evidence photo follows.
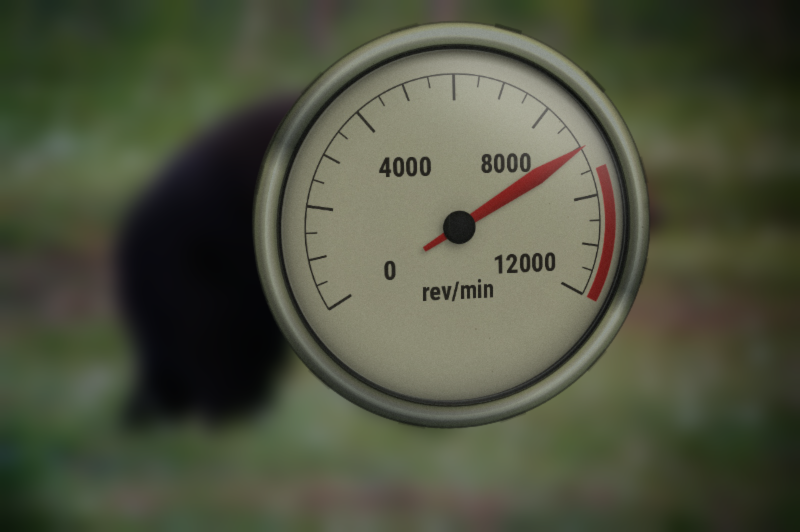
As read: {"value": 9000, "unit": "rpm"}
